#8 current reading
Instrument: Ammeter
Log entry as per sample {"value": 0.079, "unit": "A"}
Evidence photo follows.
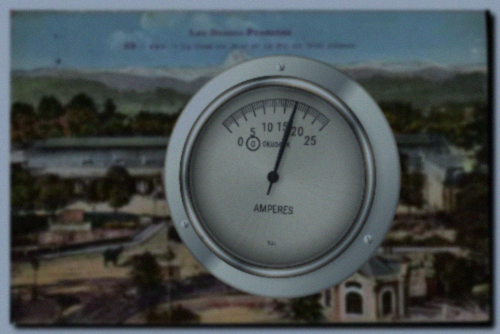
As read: {"value": 17.5, "unit": "A"}
